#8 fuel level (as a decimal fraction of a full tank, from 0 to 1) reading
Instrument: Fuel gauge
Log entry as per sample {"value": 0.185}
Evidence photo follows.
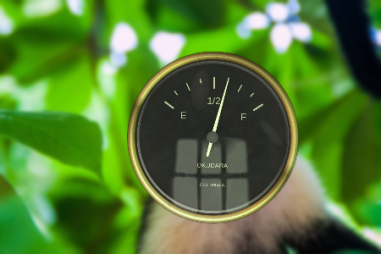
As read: {"value": 0.625}
